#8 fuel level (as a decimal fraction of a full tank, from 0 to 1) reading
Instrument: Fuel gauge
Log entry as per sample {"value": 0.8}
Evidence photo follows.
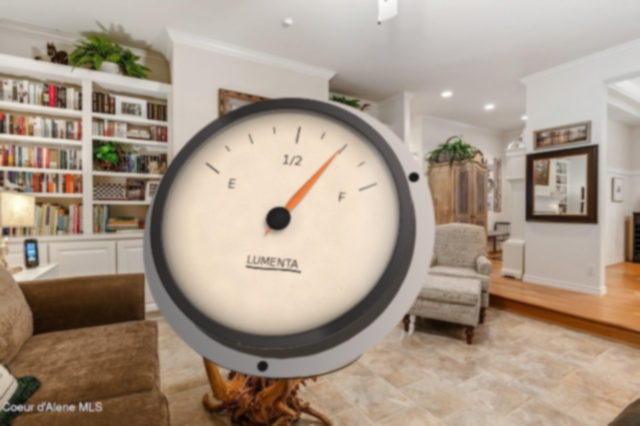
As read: {"value": 0.75}
